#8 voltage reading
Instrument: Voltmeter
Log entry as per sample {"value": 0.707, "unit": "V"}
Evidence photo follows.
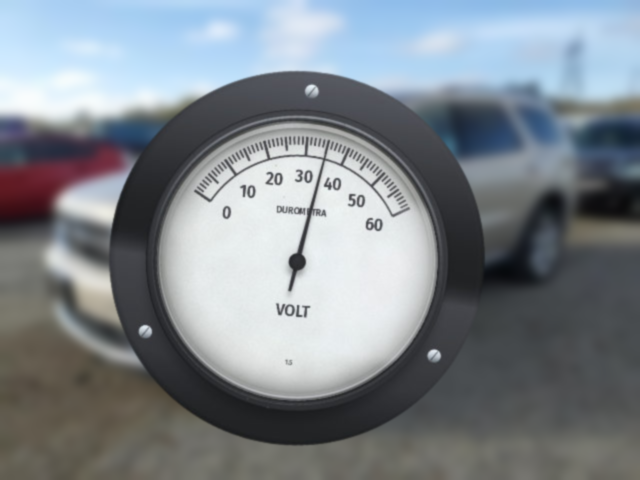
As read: {"value": 35, "unit": "V"}
